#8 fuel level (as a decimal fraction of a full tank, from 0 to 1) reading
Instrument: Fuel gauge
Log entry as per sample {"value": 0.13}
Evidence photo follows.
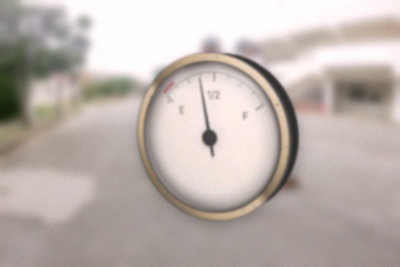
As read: {"value": 0.375}
